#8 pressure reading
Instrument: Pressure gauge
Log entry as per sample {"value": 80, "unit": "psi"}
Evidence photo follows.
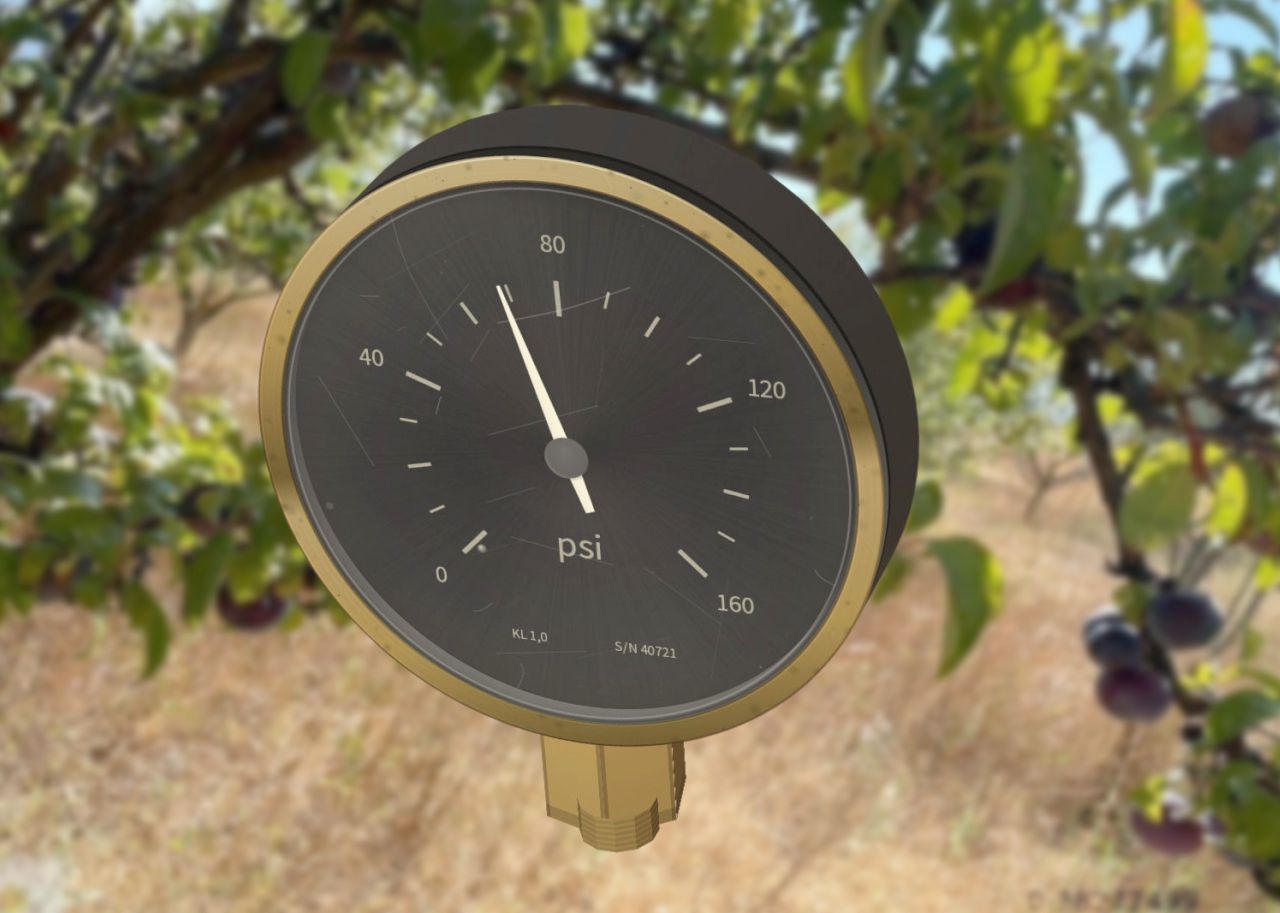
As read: {"value": 70, "unit": "psi"}
